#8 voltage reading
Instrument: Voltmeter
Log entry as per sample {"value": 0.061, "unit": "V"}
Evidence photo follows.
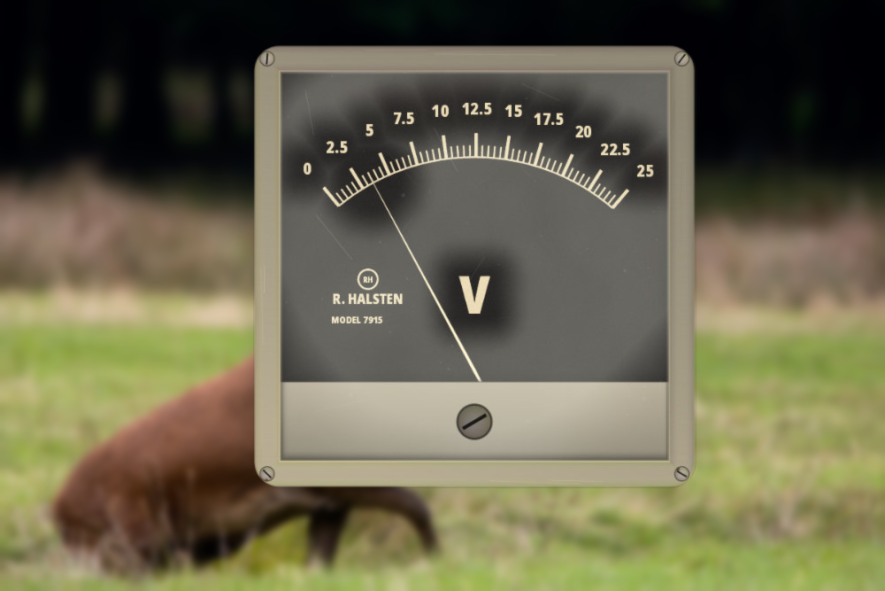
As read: {"value": 3.5, "unit": "V"}
